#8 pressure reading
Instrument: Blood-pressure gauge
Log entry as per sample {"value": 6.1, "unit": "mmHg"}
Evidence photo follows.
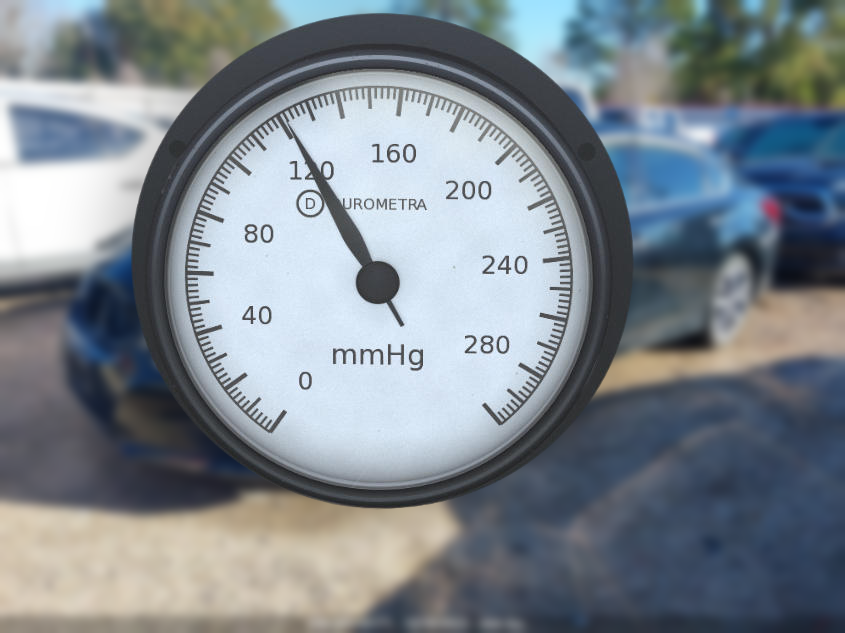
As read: {"value": 122, "unit": "mmHg"}
